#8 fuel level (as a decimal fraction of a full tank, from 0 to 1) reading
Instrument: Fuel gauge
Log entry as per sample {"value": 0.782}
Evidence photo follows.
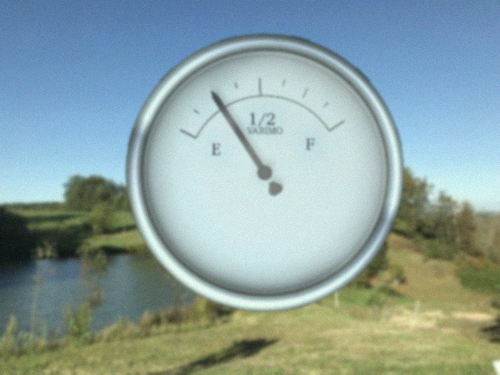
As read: {"value": 0.25}
